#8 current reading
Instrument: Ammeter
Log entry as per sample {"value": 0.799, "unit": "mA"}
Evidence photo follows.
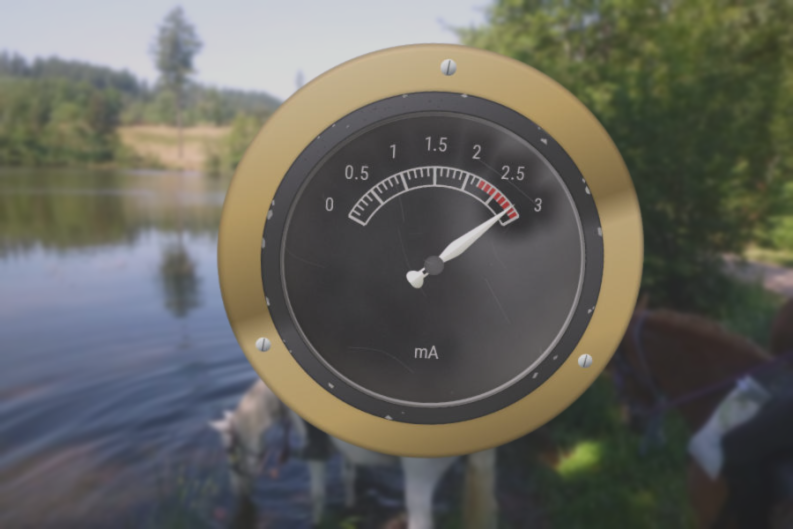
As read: {"value": 2.8, "unit": "mA"}
